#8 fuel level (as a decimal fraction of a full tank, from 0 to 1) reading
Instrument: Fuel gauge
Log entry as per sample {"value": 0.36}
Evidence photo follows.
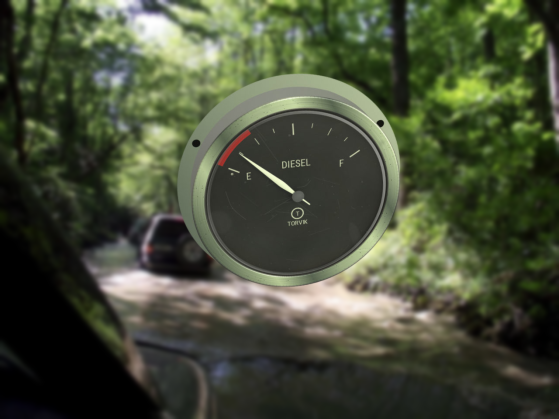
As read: {"value": 0.125}
